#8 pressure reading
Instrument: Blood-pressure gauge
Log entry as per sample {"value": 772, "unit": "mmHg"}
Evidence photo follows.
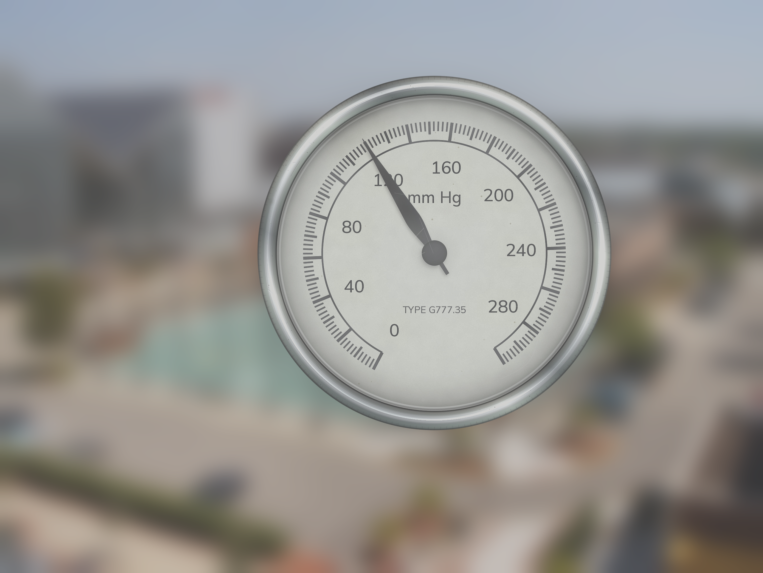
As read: {"value": 120, "unit": "mmHg"}
